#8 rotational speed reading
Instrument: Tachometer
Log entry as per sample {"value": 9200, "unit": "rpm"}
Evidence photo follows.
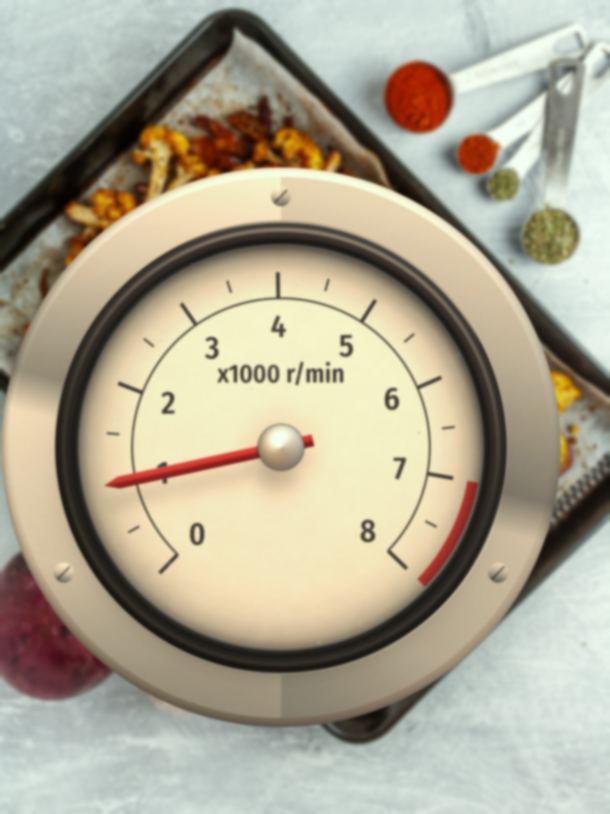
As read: {"value": 1000, "unit": "rpm"}
